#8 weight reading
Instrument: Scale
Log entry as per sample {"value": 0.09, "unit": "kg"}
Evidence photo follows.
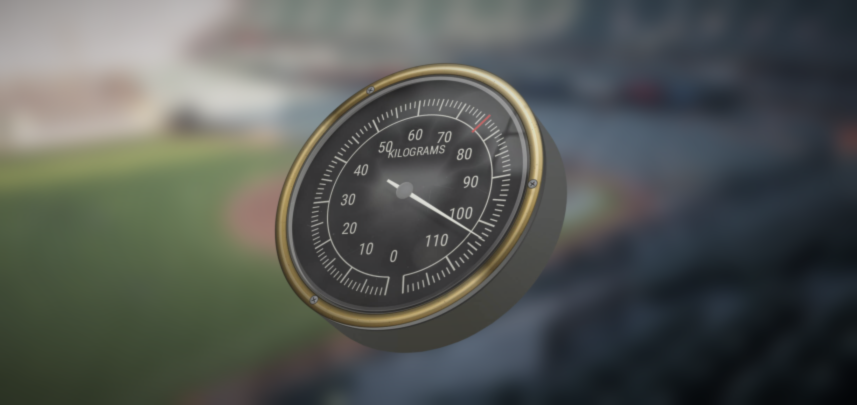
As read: {"value": 103, "unit": "kg"}
